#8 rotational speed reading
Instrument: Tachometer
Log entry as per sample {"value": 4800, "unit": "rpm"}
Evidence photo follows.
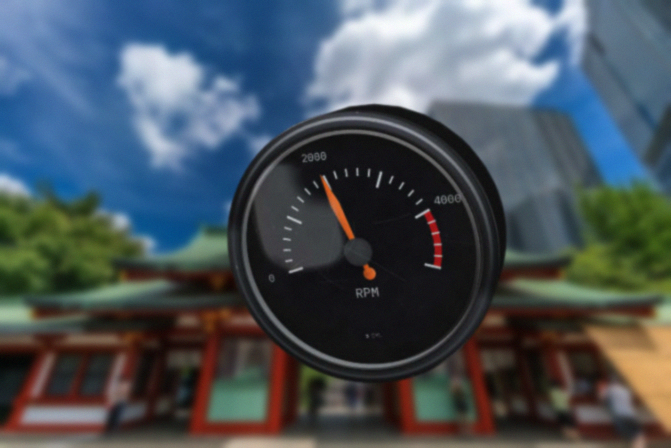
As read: {"value": 2000, "unit": "rpm"}
